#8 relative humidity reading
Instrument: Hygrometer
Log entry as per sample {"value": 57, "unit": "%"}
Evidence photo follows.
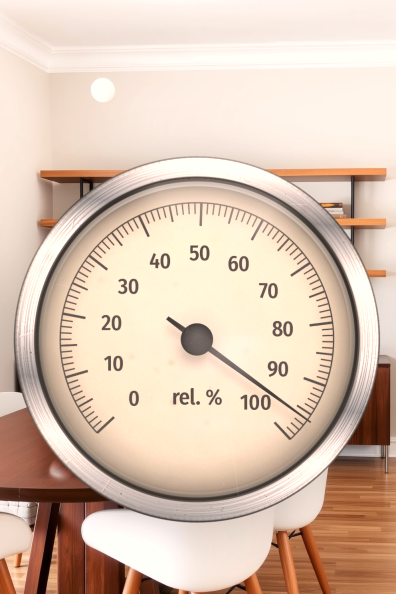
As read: {"value": 96, "unit": "%"}
